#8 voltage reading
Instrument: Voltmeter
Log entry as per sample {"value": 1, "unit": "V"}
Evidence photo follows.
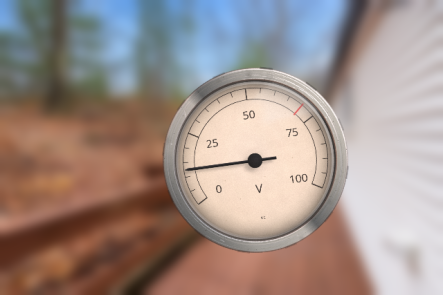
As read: {"value": 12.5, "unit": "V"}
